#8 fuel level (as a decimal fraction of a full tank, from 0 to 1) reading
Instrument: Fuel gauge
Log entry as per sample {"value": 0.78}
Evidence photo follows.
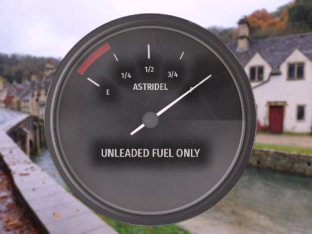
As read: {"value": 1}
